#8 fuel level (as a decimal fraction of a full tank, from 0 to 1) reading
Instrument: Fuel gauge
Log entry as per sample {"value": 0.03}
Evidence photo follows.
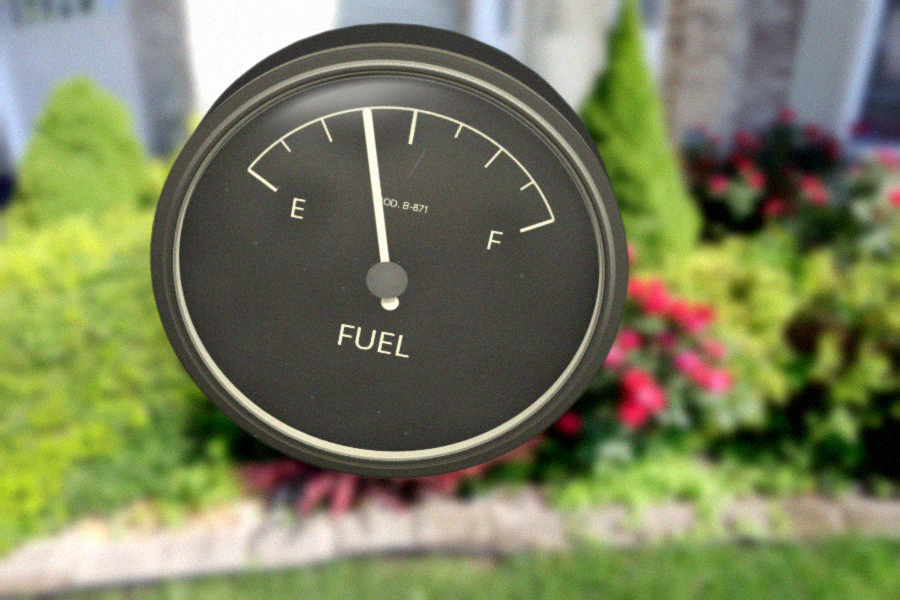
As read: {"value": 0.375}
